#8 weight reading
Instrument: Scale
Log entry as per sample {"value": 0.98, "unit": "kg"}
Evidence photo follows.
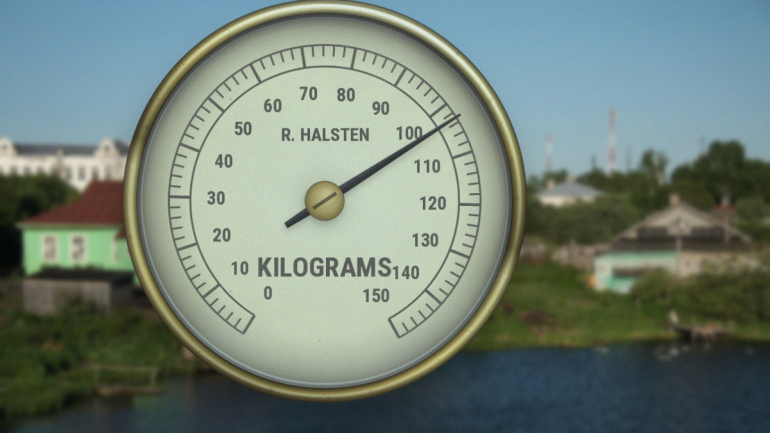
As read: {"value": 103, "unit": "kg"}
